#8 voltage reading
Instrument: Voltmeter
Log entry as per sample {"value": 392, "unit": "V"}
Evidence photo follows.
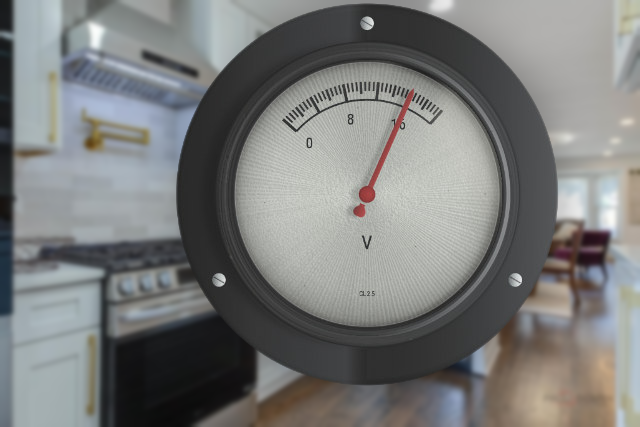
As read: {"value": 16, "unit": "V"}
